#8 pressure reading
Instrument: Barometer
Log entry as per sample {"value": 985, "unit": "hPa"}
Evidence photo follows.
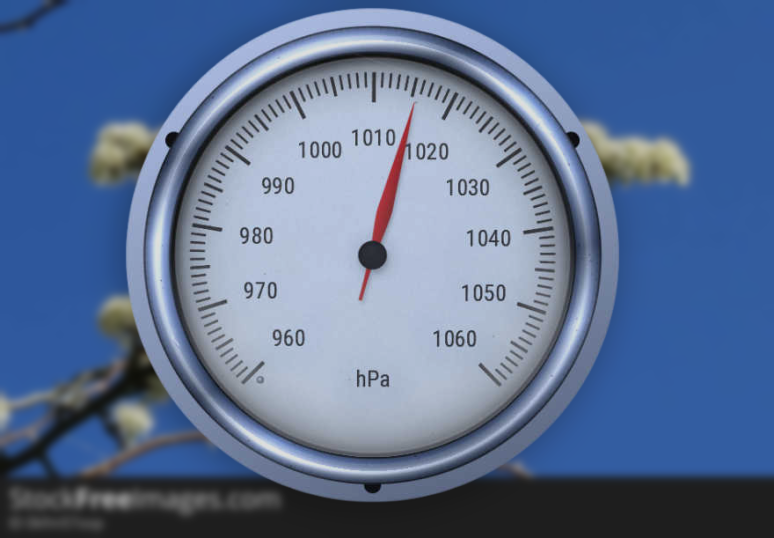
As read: {"value": 1015.5, "unit": "hPa"}
